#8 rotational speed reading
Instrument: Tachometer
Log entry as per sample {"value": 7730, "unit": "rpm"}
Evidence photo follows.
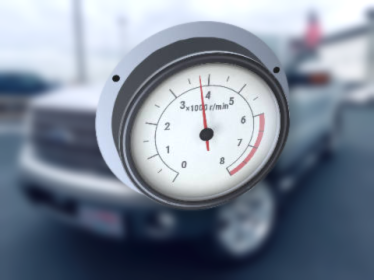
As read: {"value": 3750, "unit": "rpm"}
